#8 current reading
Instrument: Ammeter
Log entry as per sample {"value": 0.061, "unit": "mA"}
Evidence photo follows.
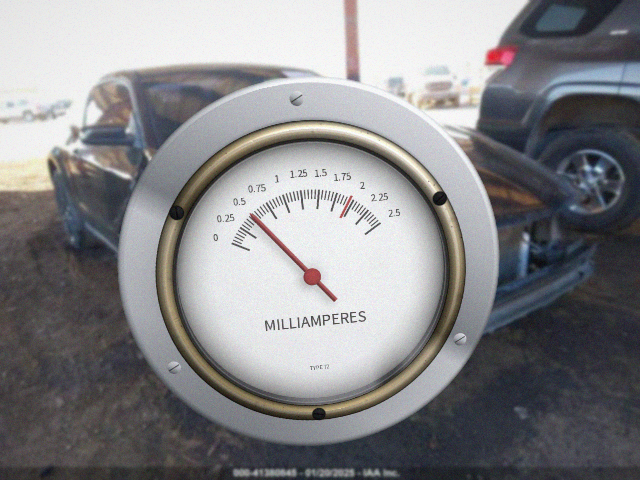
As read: {"value": 0.5, "unit": "mA"}
